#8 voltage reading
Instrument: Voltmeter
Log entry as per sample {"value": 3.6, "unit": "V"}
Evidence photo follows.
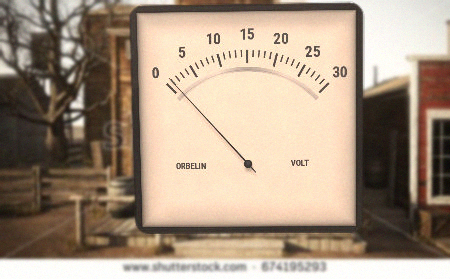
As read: {"value": 1, "unit": "V"}
